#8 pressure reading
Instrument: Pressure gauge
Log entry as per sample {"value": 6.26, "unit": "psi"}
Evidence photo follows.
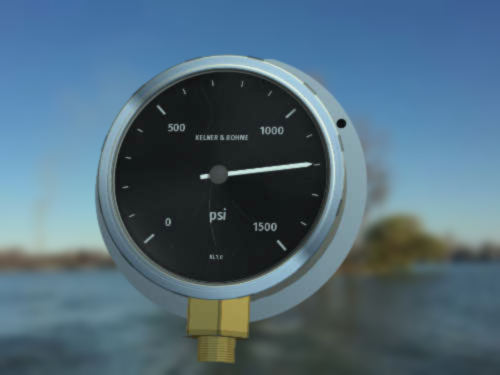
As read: {"value": 1200, "unit": "psi"}
